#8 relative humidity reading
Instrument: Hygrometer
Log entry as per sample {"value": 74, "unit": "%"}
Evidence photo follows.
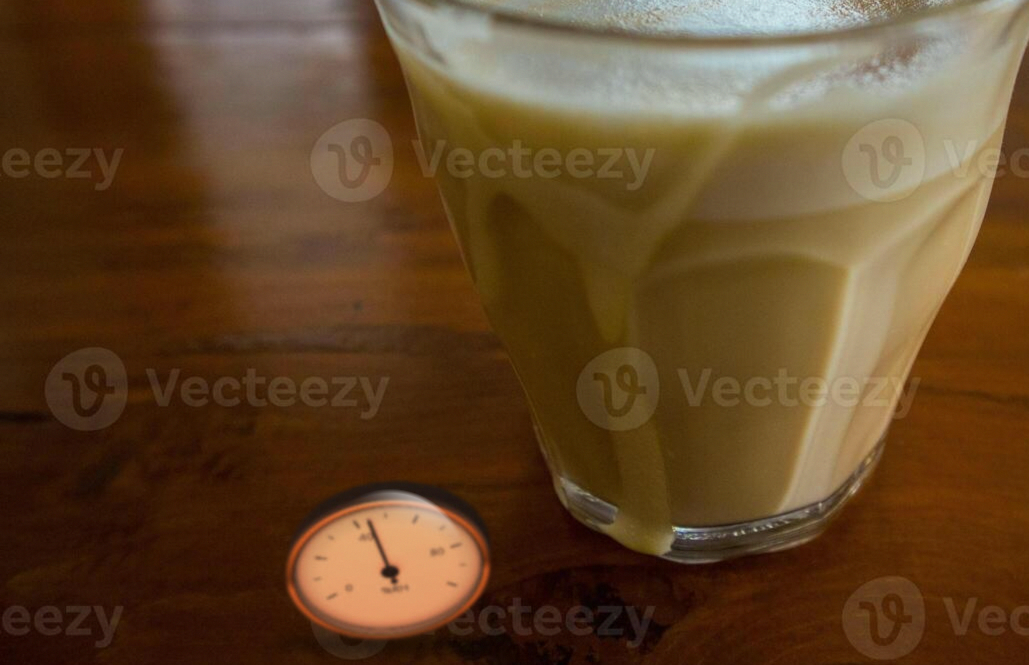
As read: {"value": 45, "unit": "%"}
